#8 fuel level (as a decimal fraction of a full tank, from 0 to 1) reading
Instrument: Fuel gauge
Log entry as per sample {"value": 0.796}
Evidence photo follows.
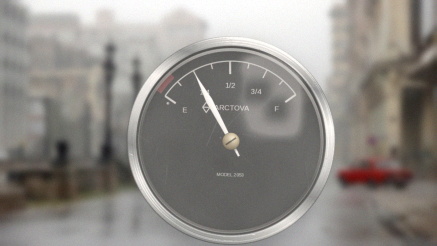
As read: {"value": 0.25}
